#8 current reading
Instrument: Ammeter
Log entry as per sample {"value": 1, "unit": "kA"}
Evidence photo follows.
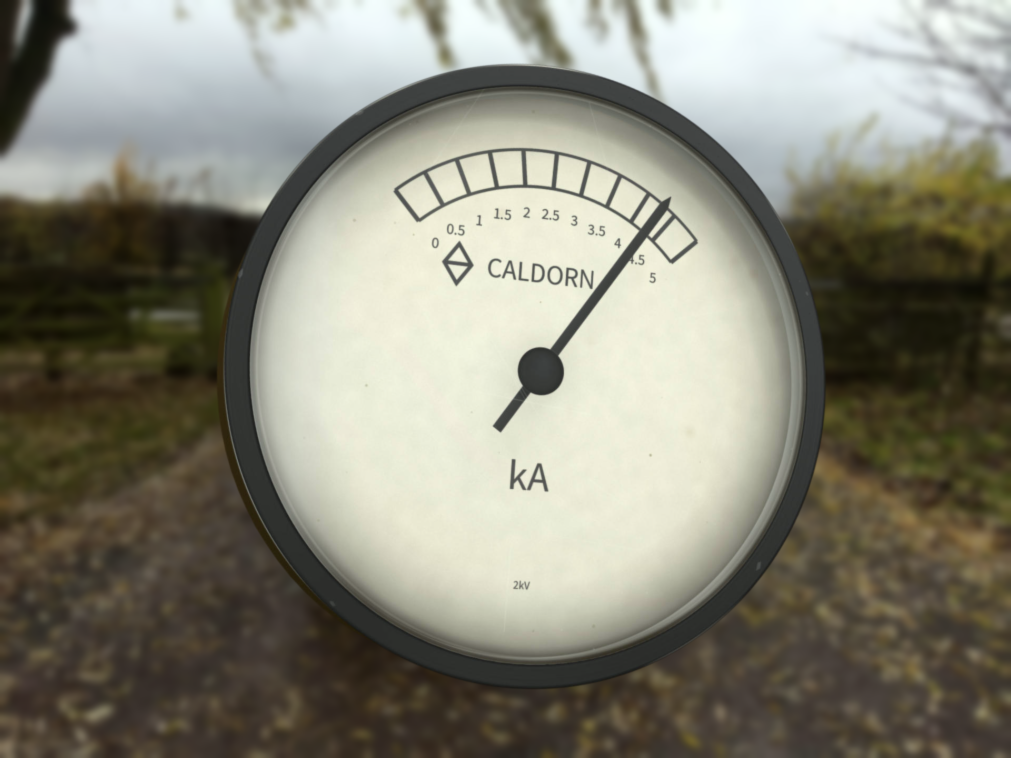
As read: {"value": 4.25, "unit": "kA"}
